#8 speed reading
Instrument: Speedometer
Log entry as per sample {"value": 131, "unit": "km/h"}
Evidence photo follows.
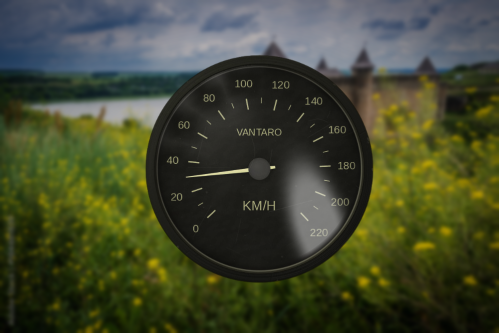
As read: {"value": 30, "unit": "km/h"}
